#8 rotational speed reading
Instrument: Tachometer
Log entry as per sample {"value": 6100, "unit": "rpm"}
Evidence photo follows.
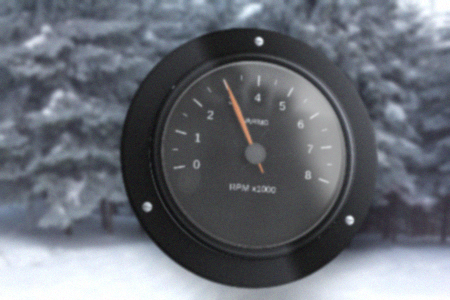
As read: {"value": 3000, "unit": "rpm"}
